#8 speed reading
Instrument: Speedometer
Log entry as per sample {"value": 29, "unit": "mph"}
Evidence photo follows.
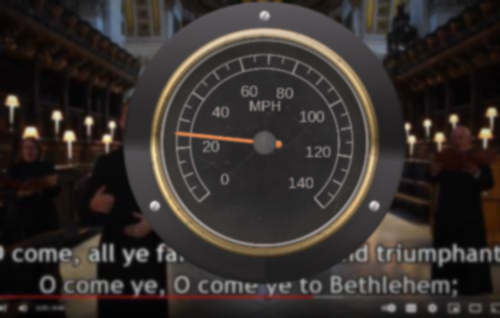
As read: {"value": 25, "unit": "mph"}
